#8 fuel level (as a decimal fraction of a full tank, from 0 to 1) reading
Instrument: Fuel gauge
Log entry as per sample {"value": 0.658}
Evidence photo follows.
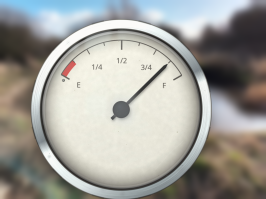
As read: {"value": 0.875}
